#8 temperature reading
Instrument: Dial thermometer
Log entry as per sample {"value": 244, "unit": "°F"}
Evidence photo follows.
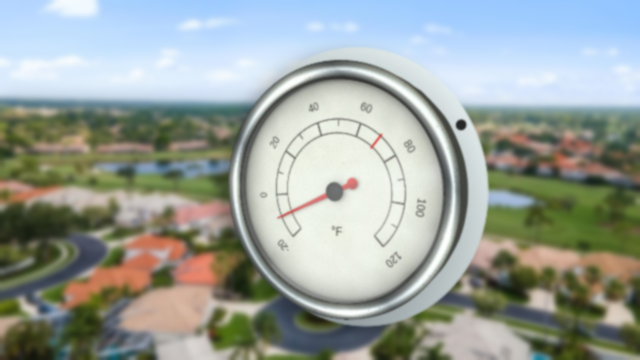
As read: {"value": -10, "unit": "°F"}
